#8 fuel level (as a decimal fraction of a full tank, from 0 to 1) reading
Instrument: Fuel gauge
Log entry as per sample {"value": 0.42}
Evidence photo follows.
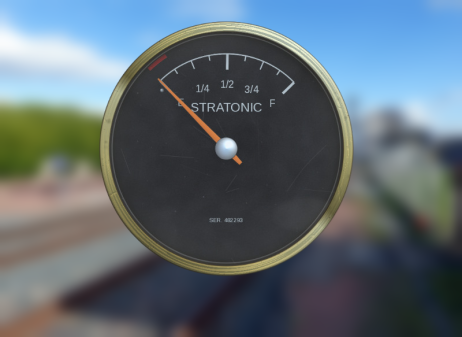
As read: {"value": 0}
